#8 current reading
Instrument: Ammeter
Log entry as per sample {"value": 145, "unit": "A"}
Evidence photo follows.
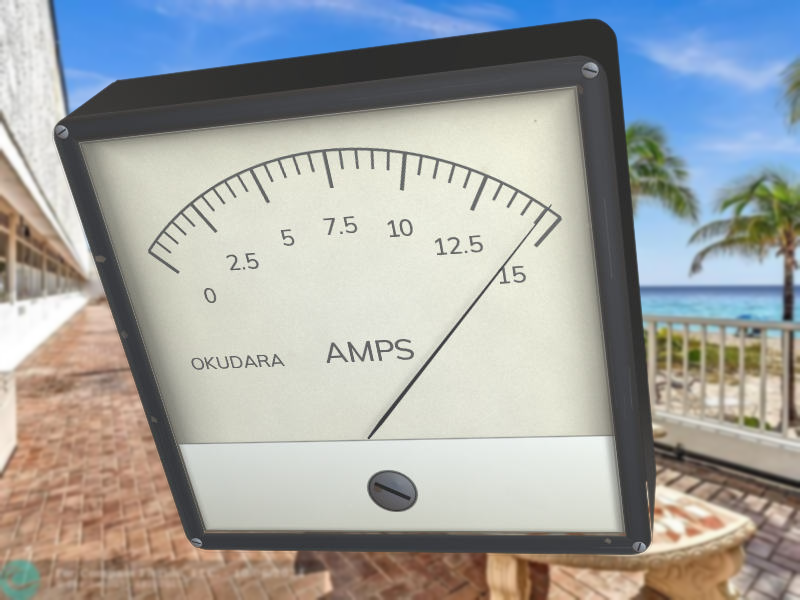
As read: {"value": 14.5, "unit": "A"}
